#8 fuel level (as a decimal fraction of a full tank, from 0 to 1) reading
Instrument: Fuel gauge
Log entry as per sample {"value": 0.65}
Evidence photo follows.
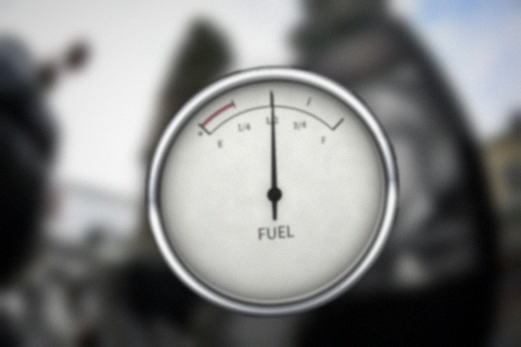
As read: {"value": 0.5}
